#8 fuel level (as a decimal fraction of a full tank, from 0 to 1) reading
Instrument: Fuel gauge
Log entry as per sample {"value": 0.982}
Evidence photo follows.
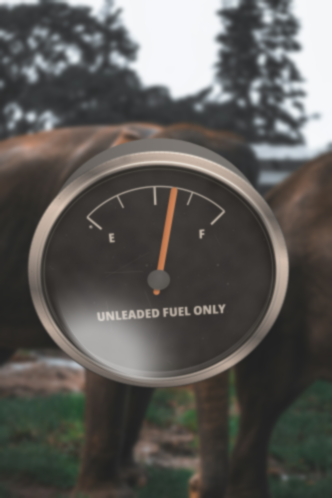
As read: {"value": 0.625}
